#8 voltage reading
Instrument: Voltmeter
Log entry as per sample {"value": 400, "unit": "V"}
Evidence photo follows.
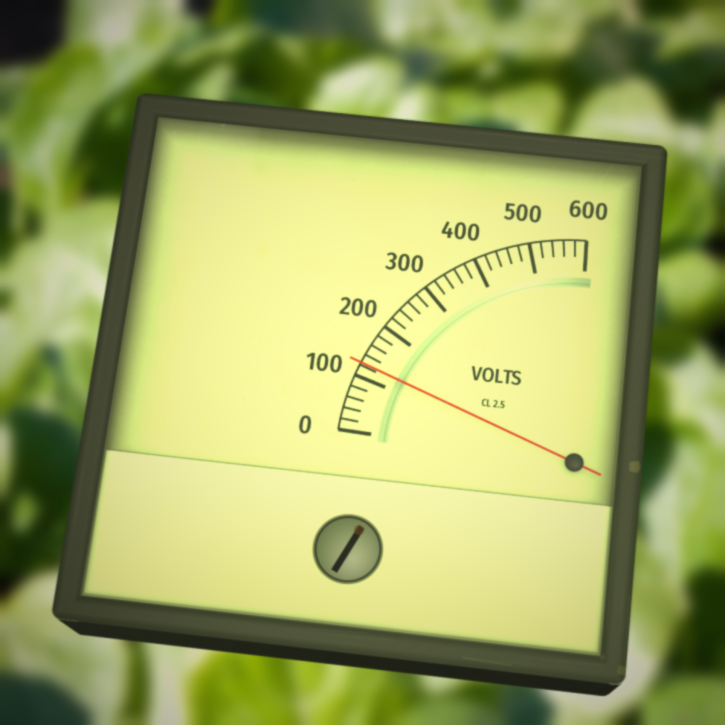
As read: {"value": 120, "unit": "V"}
